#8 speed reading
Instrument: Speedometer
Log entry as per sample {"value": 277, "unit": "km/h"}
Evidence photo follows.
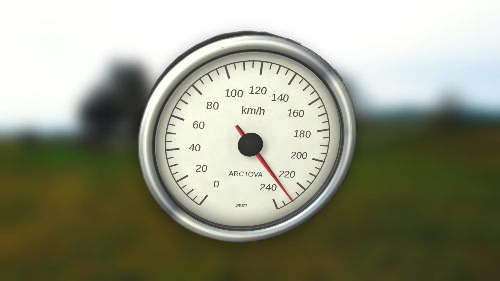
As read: {"value": 230, "unit": "km/h"}
